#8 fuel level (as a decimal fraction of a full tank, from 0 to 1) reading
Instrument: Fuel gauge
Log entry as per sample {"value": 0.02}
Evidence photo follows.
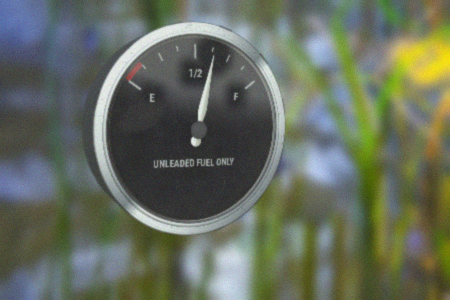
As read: {"value": 0.625}
